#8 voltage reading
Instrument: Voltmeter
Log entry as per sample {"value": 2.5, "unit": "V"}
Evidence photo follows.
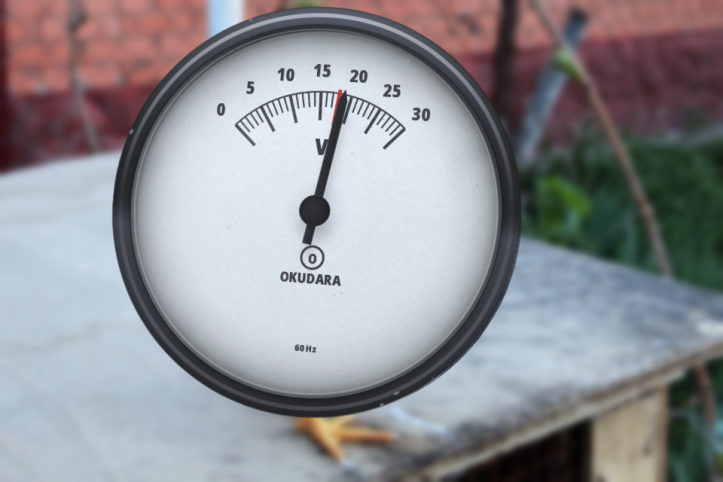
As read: {"value": 19, "unit": "V"}
